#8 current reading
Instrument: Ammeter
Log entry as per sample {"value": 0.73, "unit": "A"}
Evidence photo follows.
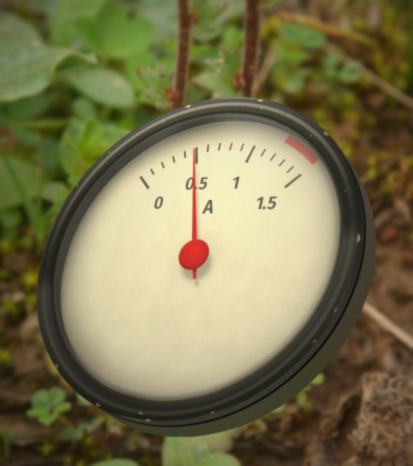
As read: {"value": 0.5, "unit": "A"}
